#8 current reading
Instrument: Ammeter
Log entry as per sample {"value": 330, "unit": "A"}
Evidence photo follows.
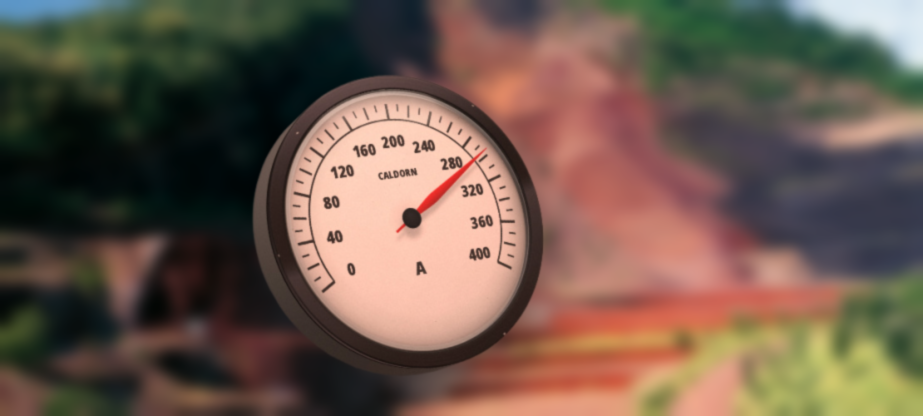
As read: {"value": 295, "unit": "A"}
